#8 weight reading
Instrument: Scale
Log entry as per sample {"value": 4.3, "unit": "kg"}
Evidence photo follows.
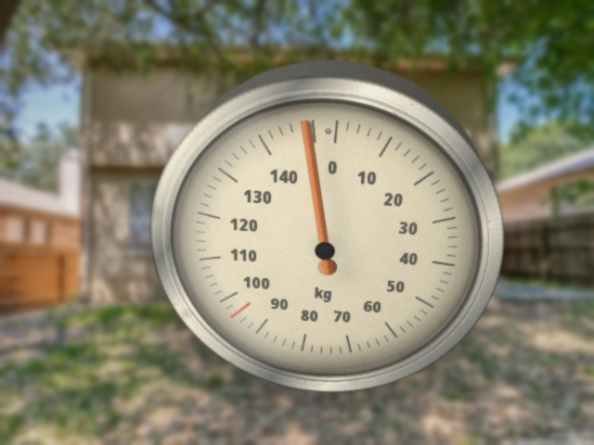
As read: {"value": 149, "unit": "kg"}
